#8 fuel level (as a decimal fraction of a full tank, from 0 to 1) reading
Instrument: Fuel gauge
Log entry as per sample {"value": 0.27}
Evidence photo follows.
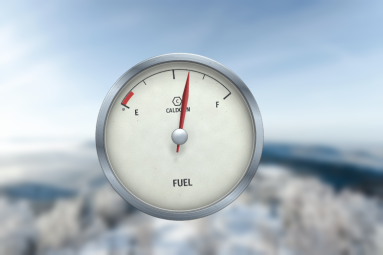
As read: {"value": 0.625}
